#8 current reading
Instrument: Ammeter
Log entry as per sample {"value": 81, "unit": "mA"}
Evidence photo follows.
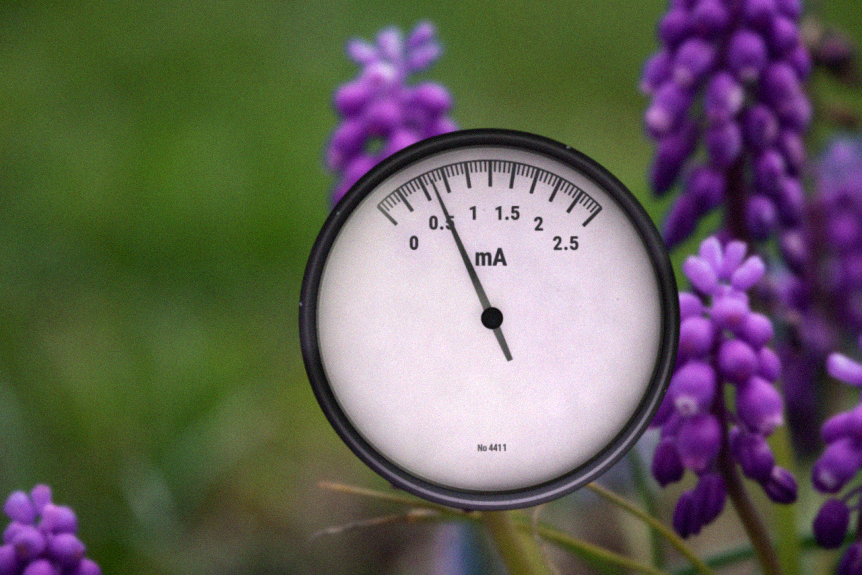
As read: {"value": 0.6, "unit": "mA"}
